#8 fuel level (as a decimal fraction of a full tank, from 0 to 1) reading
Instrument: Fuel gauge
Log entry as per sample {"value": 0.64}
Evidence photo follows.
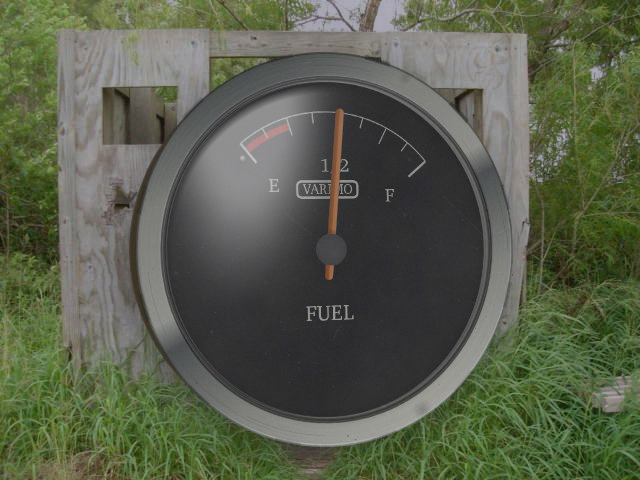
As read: {"value": 0.5}
